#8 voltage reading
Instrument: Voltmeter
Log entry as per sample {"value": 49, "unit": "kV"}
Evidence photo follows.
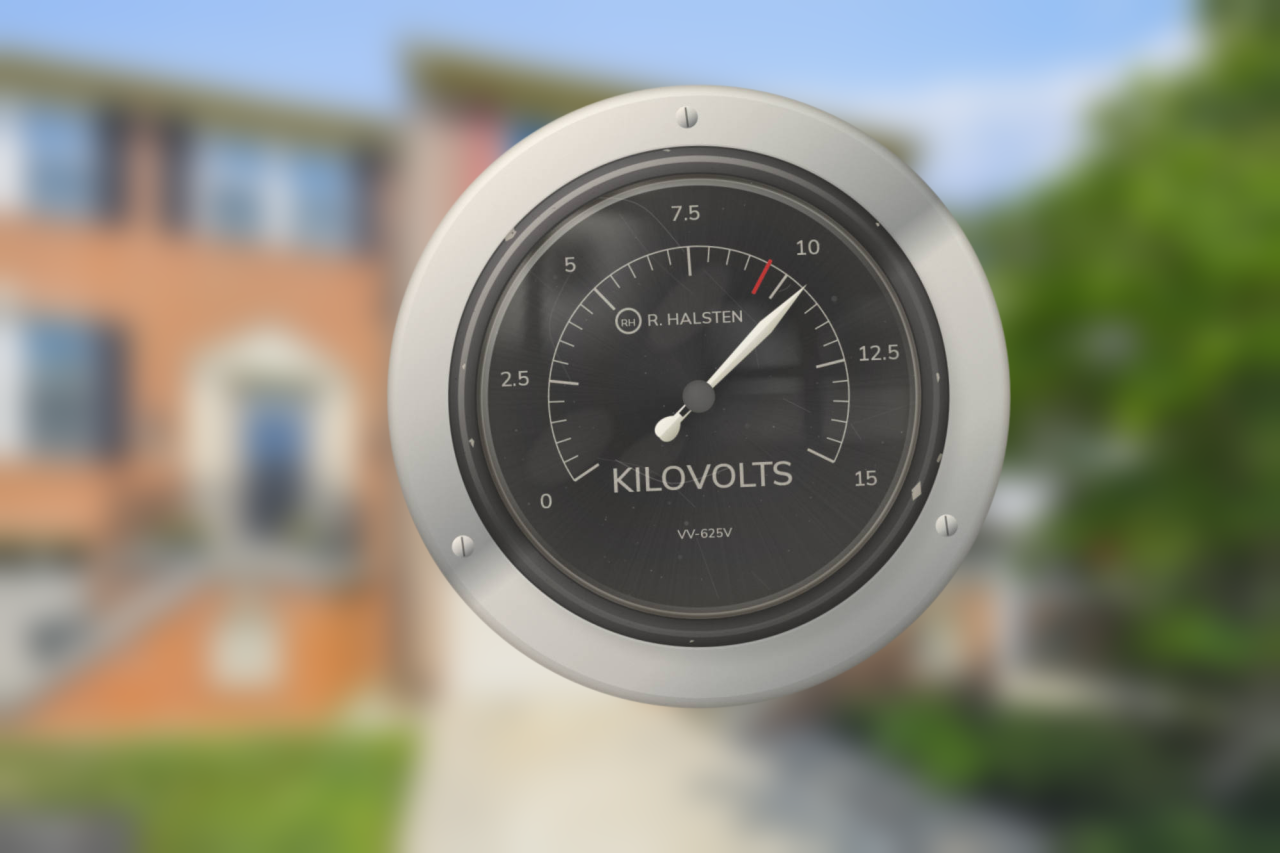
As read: {"value": 10.5, "unit": "kV"}
